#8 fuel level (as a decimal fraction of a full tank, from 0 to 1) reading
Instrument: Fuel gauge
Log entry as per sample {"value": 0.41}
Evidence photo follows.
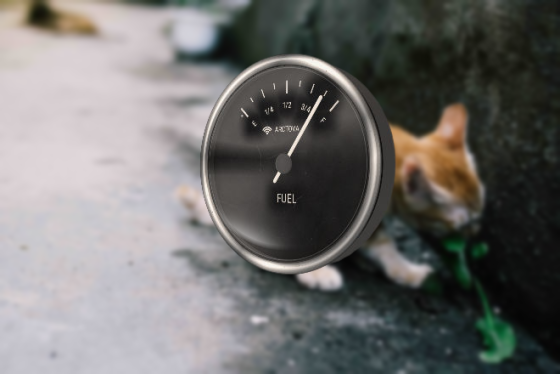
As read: {"value": 0.875}
